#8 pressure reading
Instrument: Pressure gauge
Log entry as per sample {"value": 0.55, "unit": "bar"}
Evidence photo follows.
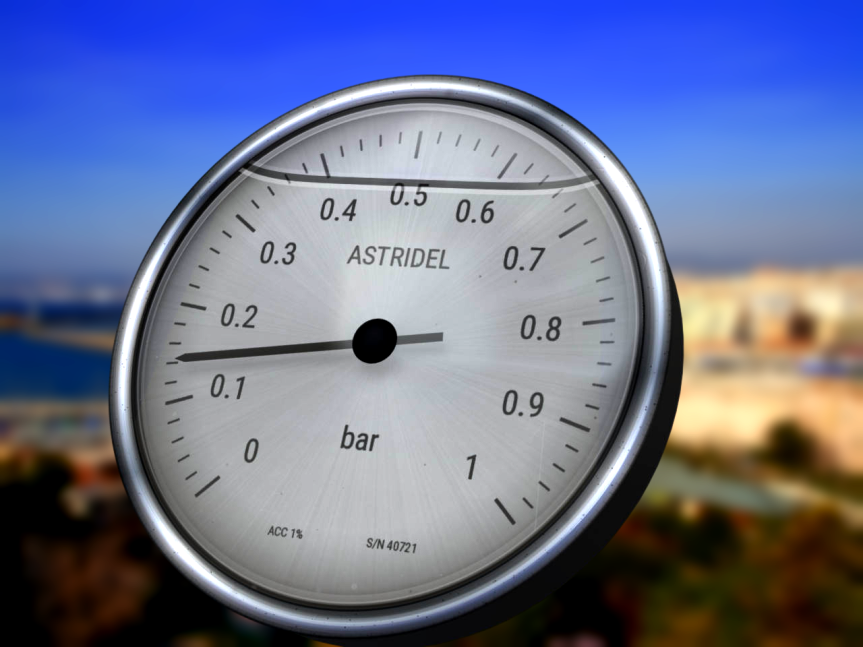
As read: {"value": 0.14, "unit": "bar"}
